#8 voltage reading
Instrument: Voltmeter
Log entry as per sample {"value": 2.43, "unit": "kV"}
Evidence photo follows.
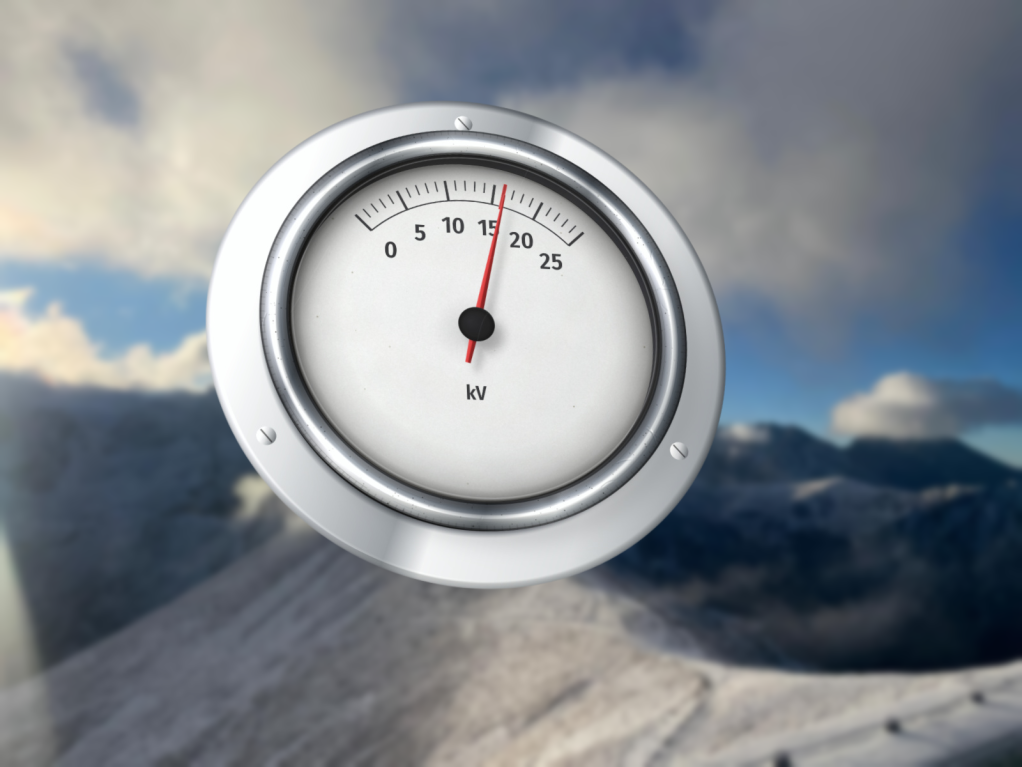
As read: {"value": 16, "unit": "kV"}
